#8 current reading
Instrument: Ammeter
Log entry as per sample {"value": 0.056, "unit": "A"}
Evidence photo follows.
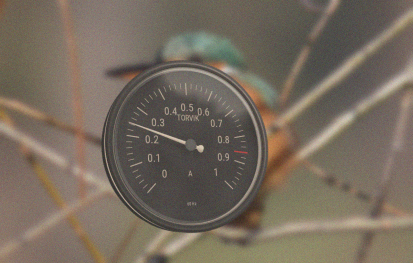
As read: {"value": 0.24, "unit": "A"}
